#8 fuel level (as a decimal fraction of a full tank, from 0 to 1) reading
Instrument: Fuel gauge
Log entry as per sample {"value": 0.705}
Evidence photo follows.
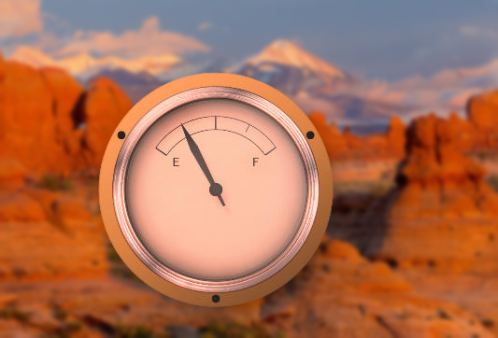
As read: {"value": 0.25}
